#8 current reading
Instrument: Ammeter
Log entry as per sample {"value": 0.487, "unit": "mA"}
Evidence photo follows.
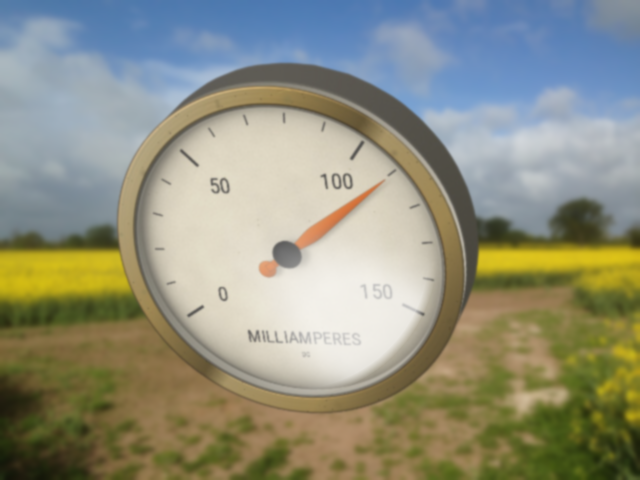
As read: {"value": 110, "unit": "mA"}
